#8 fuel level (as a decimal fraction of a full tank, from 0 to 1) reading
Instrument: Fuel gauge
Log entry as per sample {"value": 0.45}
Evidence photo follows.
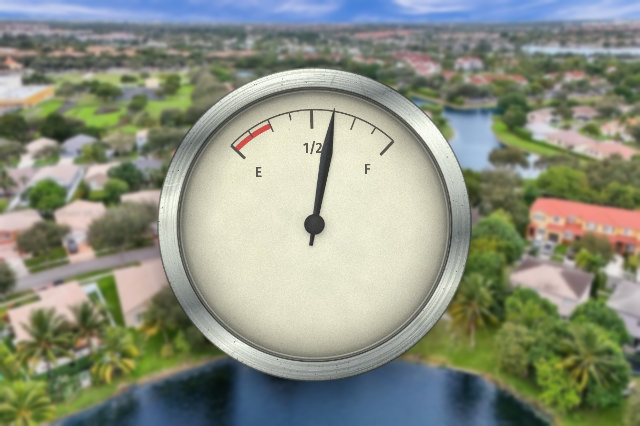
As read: {"value": 0.625}
